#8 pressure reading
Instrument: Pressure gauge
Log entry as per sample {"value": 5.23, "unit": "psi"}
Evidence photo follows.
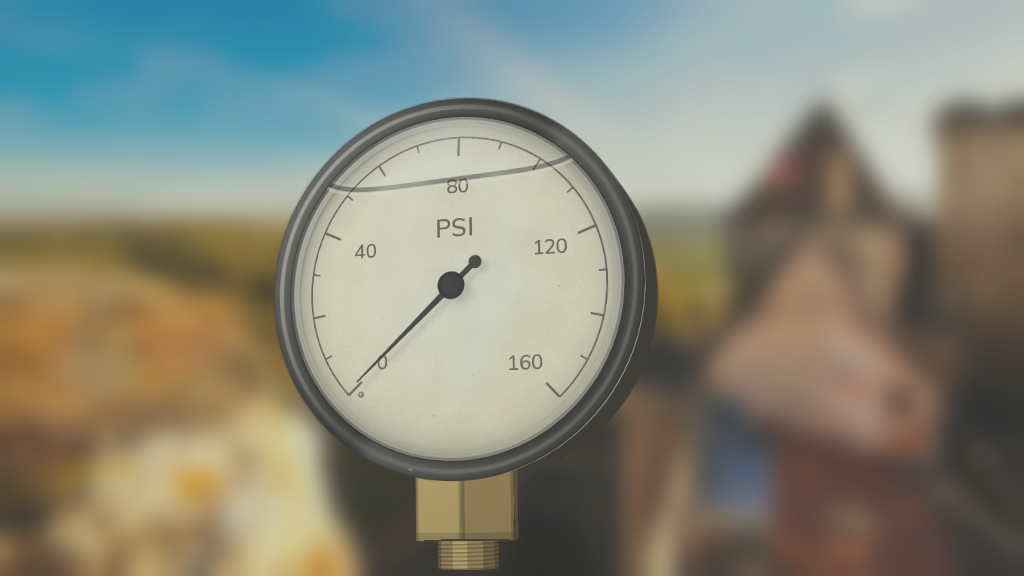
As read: {"value": 0, "unit": "psi"}
